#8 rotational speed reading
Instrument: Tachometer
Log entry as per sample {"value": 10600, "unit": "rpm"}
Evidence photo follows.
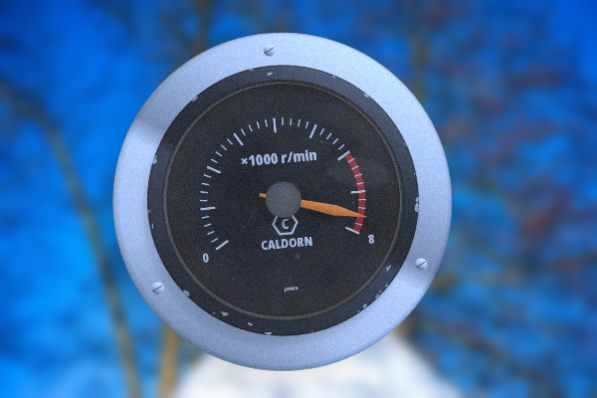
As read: {"value": 7600, "unit": "rpm"}
